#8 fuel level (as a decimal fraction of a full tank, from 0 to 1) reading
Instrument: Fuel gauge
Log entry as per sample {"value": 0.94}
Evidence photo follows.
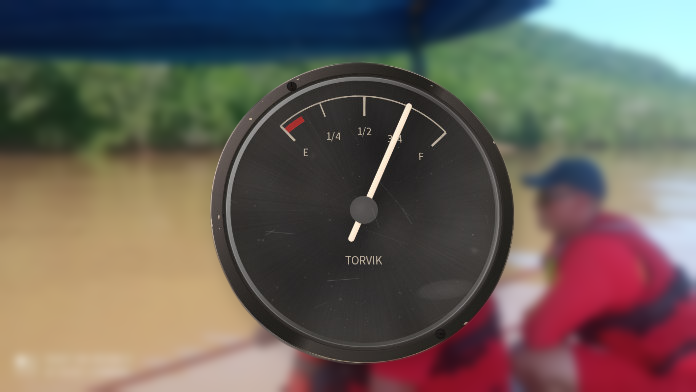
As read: {"value": 0.75}
